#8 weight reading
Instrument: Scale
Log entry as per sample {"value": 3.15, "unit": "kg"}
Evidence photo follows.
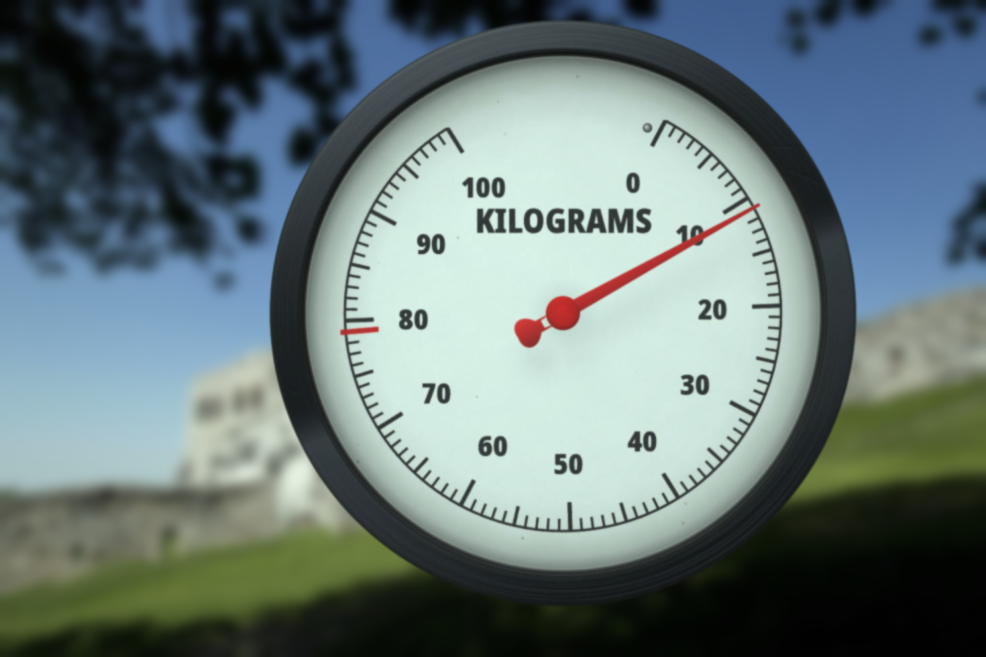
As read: {"value": 11, "unit": "kg"}
